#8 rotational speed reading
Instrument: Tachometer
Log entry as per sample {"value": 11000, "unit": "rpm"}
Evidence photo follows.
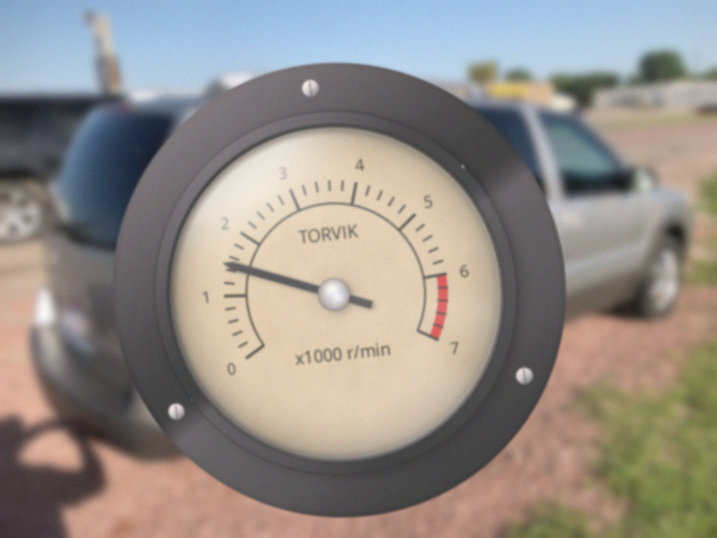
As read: {"value": 1500, "unit": "rpm"}
